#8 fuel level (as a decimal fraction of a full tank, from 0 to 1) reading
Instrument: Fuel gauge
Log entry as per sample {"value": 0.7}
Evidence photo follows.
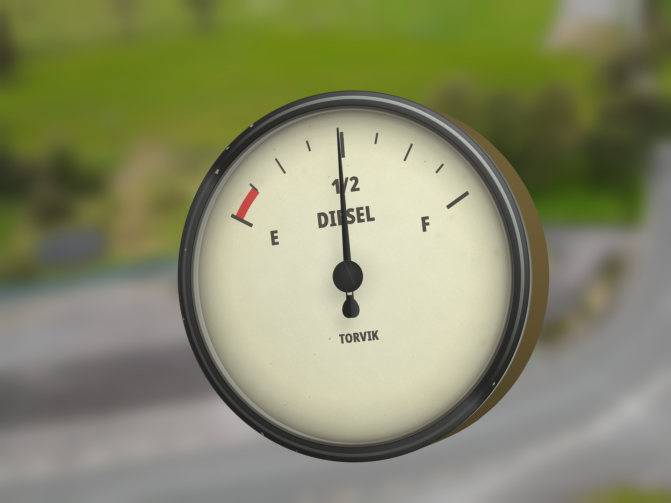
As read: {"value": 0.5}
